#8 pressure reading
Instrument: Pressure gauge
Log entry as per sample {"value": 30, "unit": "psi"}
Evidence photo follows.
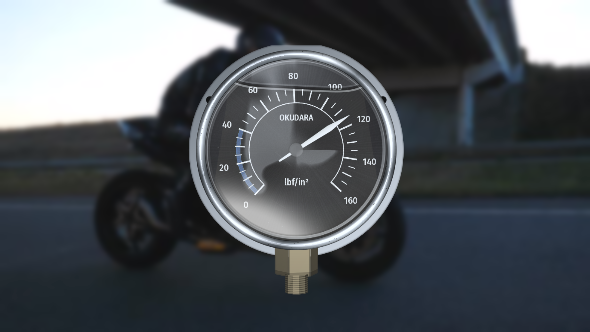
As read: {"value": 115, "unit": "psi"}
